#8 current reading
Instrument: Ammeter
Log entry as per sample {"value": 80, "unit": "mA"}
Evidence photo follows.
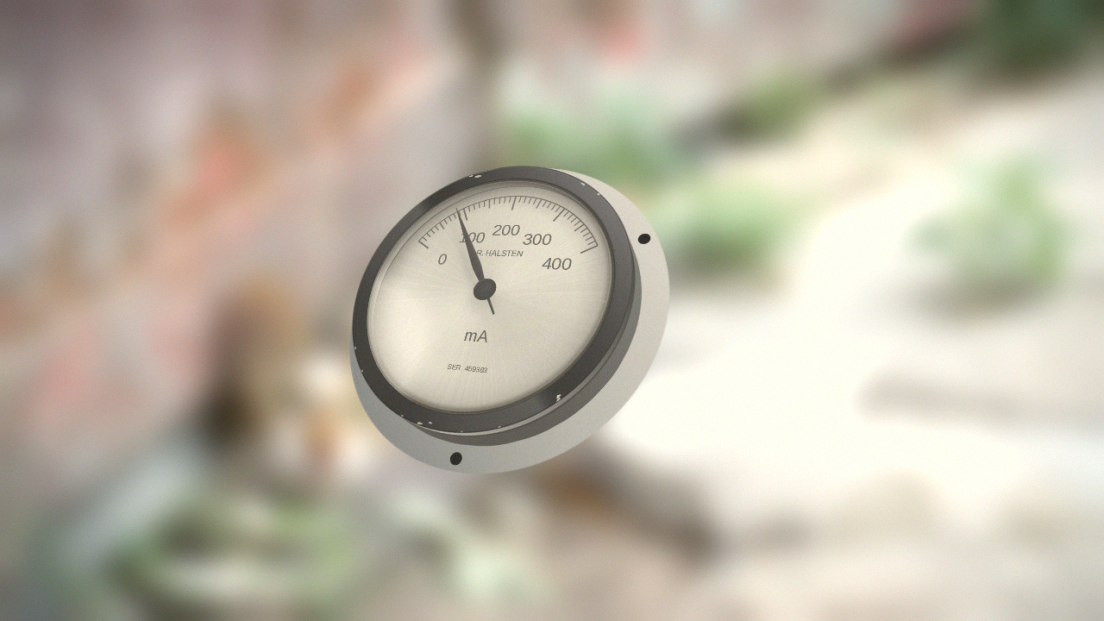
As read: {"value": 90, "unit": "mA"}
